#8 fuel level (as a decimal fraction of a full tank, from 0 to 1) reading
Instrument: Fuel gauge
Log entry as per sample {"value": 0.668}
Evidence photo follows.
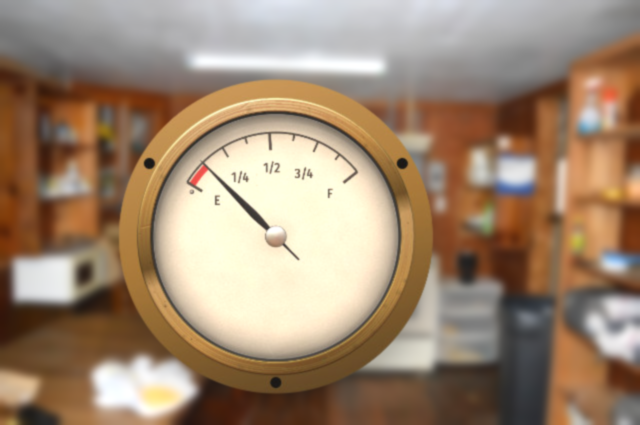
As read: {"value": 0.125}
